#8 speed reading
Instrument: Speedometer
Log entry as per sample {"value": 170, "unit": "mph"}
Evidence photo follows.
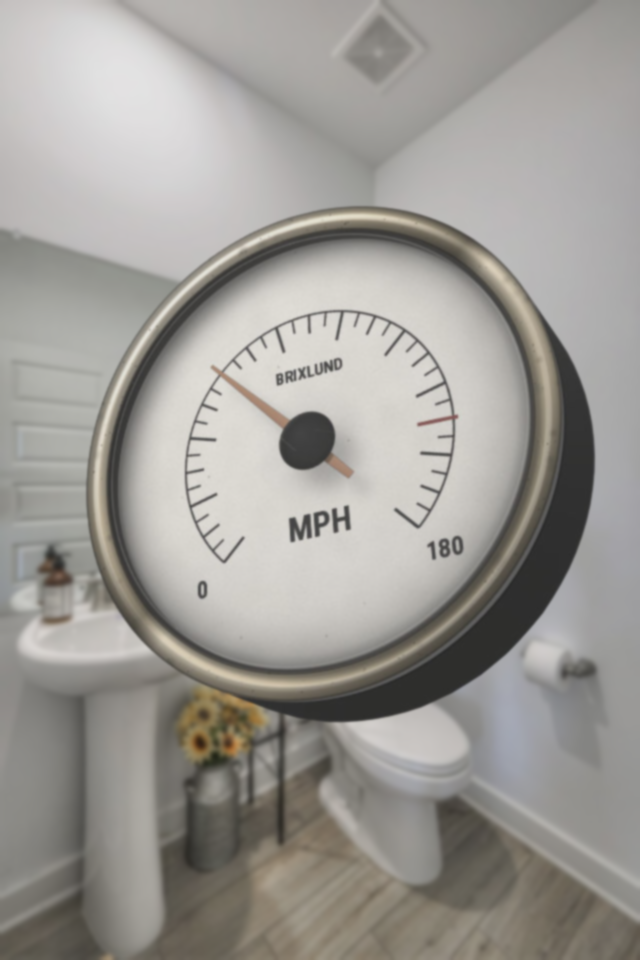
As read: {"value": 60, "unit": "mph"}
